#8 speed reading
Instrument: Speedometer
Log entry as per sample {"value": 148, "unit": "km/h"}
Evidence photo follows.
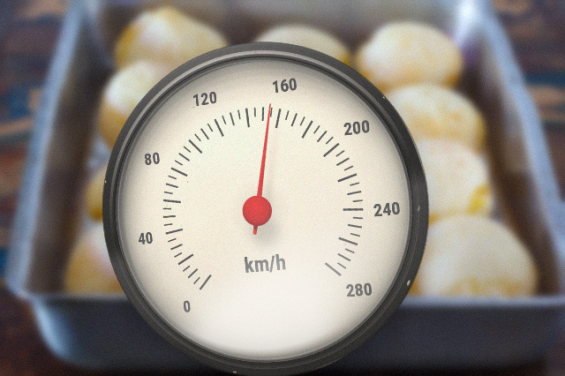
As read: {"value": 155, "unit": "km/h"}
